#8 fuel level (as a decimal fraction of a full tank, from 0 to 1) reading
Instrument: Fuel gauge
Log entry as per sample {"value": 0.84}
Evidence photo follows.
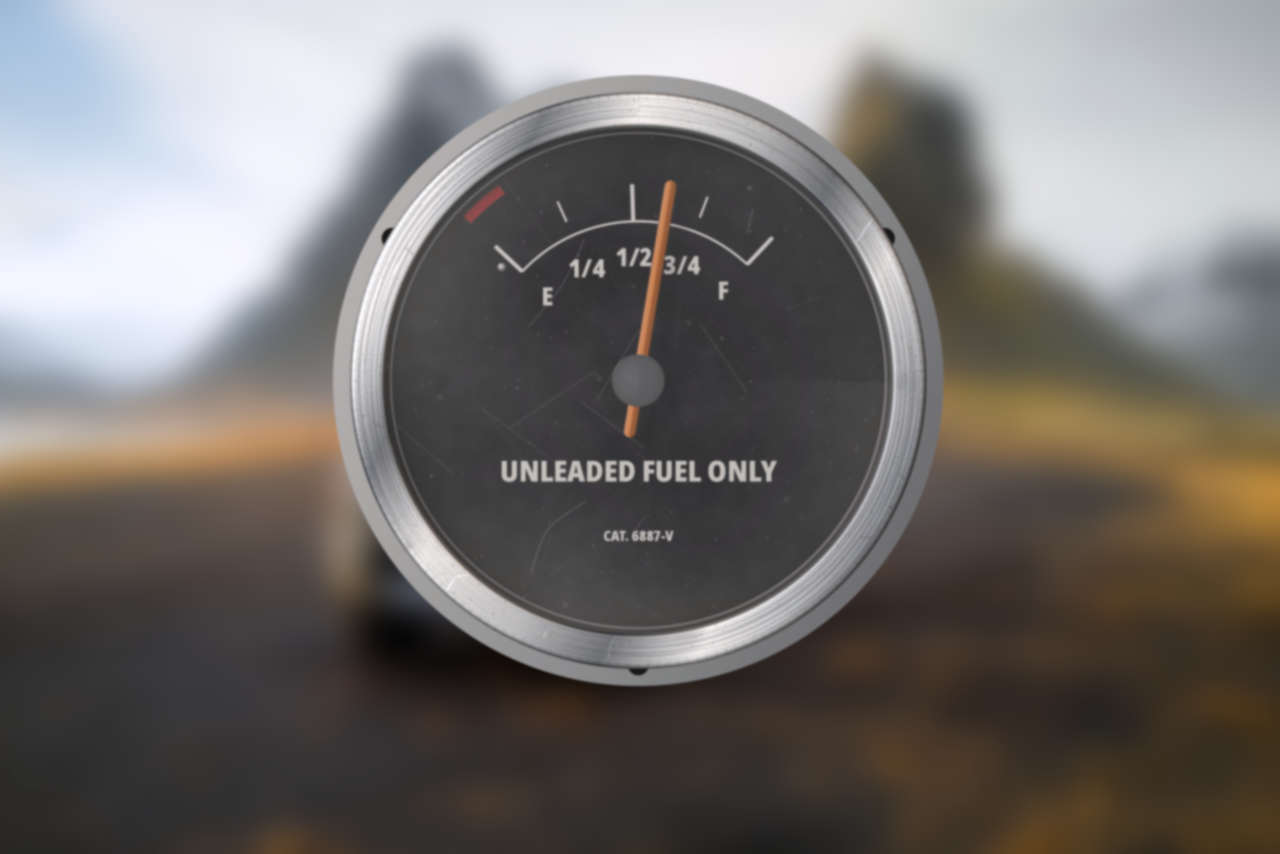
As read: {"value": 0.625}
